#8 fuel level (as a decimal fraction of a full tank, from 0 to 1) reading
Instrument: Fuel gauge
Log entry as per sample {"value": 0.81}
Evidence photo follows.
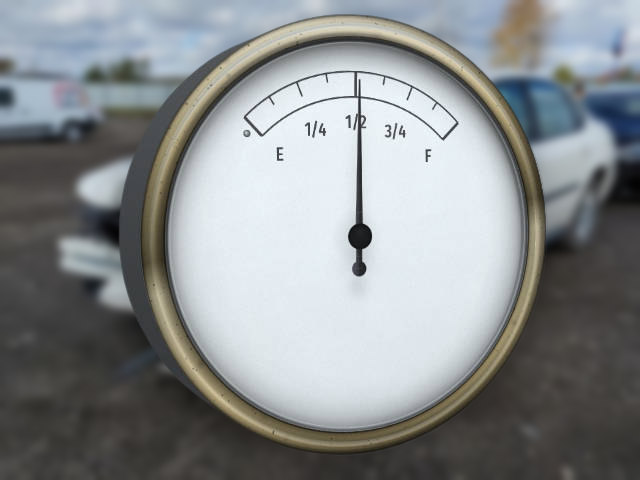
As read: {"value": 0.5}
